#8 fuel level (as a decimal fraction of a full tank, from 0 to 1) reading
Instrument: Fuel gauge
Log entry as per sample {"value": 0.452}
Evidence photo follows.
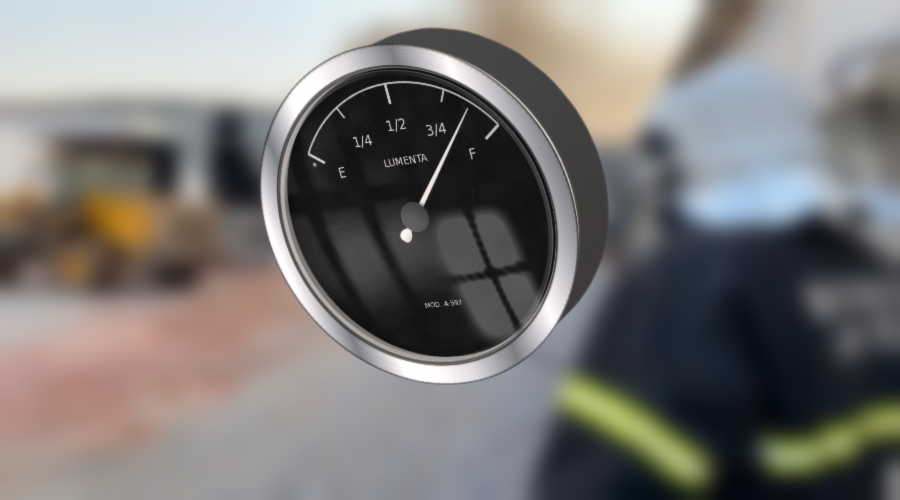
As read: {"value": 0.875}
